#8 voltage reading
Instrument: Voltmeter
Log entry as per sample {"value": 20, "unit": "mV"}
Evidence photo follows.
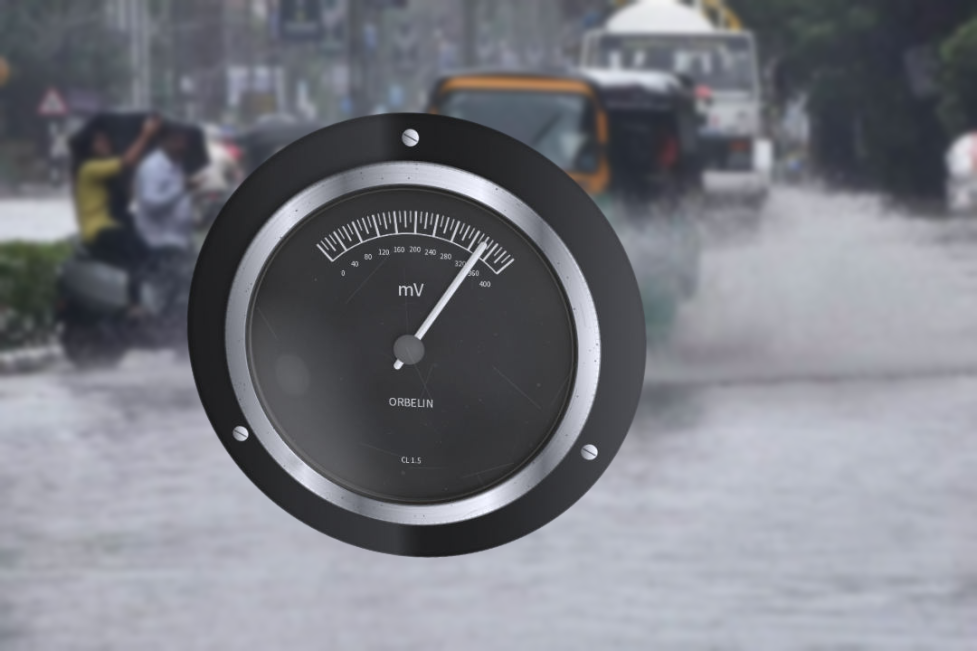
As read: {"value": 340, "unit": "mV"}
